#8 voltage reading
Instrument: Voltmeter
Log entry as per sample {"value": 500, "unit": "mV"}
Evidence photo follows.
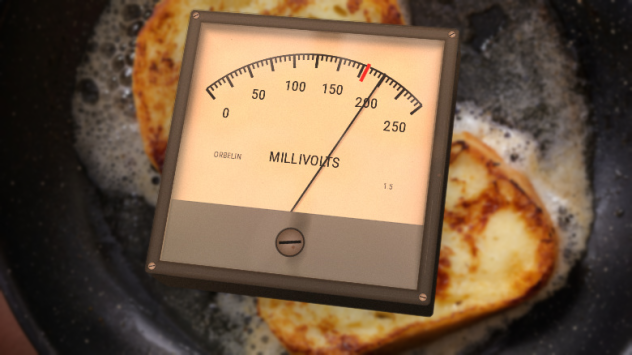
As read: {"value": 200, "unit": "mV"}
